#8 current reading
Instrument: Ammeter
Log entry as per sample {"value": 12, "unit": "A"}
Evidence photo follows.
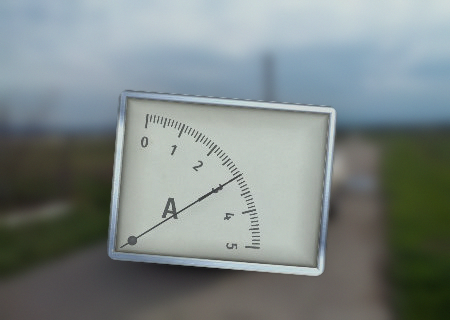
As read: {"value": 3, "unit": "A"}
